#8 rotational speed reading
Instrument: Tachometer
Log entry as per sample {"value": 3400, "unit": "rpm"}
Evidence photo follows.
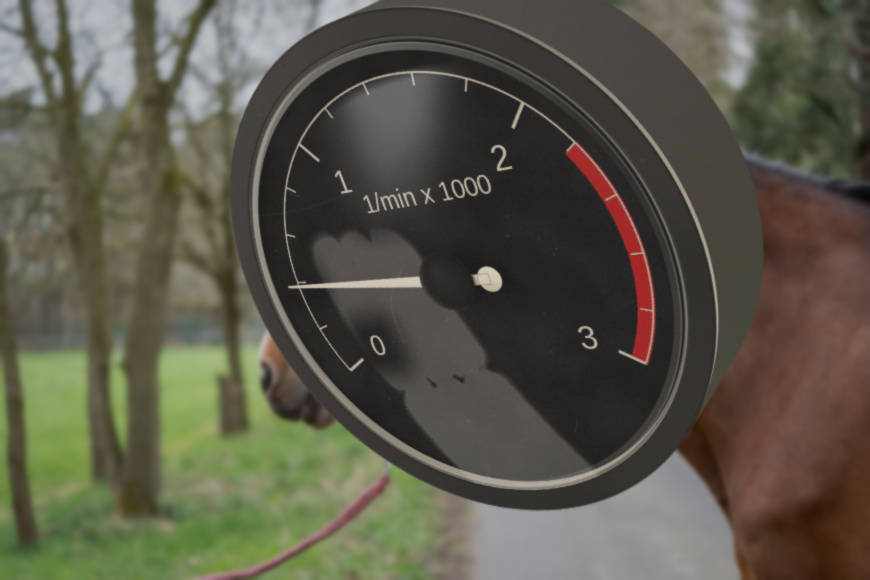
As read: {"value": 400, "unit": "rpm"}
